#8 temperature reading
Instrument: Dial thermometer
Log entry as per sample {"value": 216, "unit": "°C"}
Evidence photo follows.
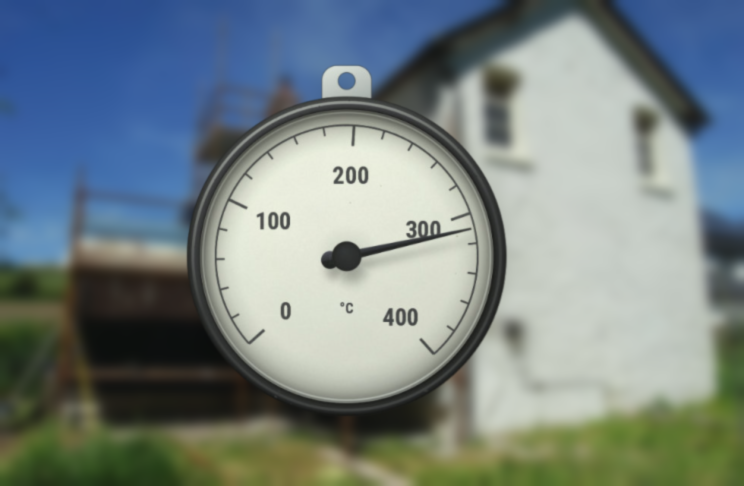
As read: {"value": 310, "unit": "°C"}
